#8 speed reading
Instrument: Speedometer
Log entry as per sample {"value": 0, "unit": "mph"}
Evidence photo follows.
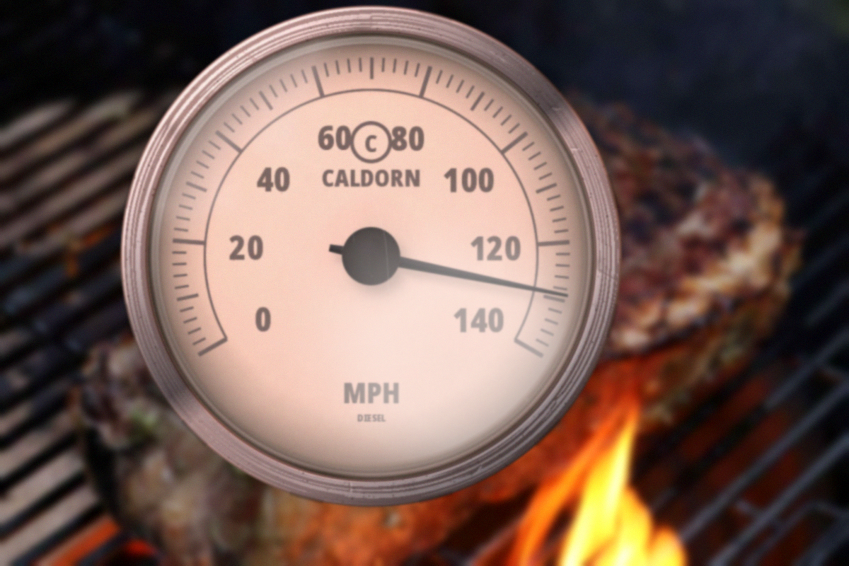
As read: {"value": 129, "unit": "mph"}
